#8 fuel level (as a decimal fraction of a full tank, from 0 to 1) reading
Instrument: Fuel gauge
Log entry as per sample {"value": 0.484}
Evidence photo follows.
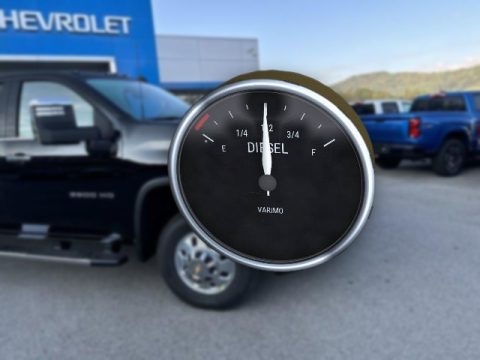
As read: {"value": 0.5}
